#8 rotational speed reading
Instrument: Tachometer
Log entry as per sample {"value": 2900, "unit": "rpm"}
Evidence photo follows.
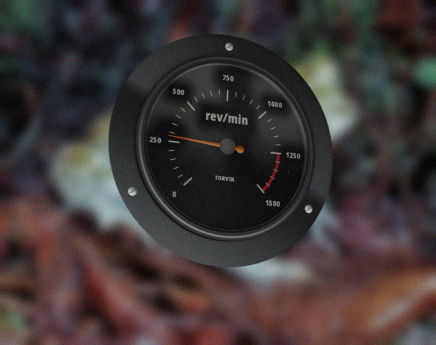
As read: {"value": 275, "unit": "rpm"}
